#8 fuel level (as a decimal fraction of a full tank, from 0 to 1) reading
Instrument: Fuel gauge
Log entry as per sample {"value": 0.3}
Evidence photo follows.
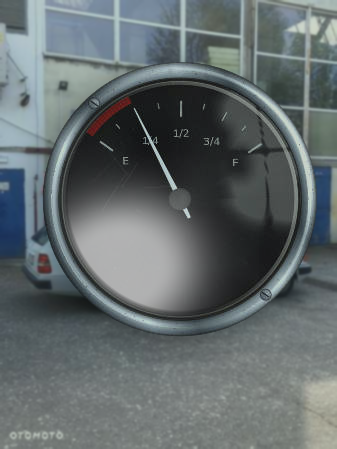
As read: {"value": 0.25}
